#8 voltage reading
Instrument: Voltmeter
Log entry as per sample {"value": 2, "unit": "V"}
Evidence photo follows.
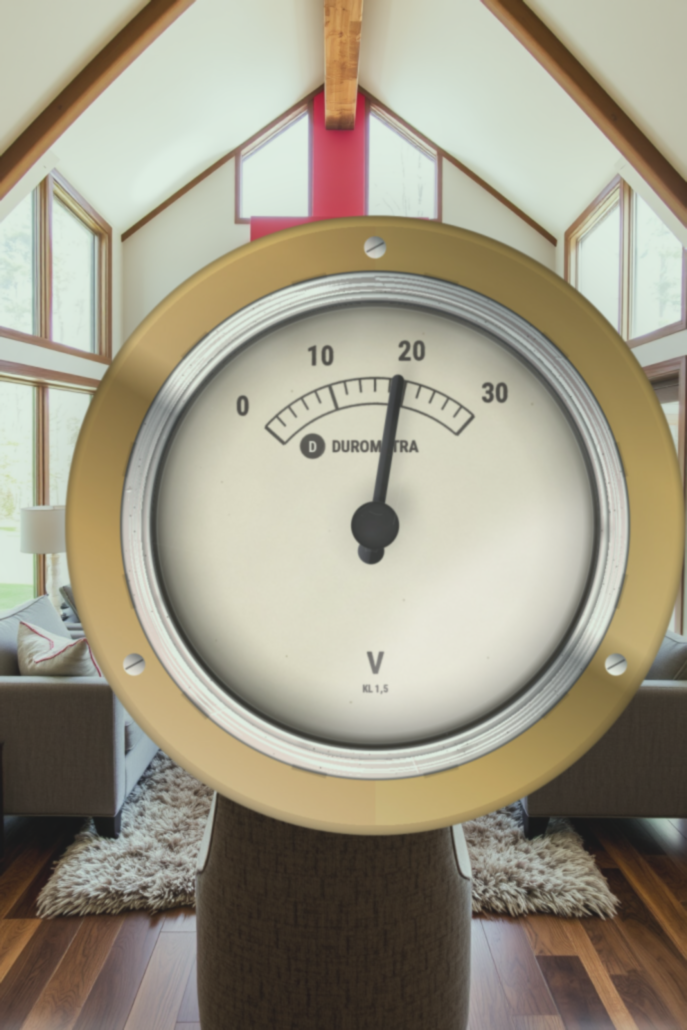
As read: {"value": 19, "unit": "V"}
